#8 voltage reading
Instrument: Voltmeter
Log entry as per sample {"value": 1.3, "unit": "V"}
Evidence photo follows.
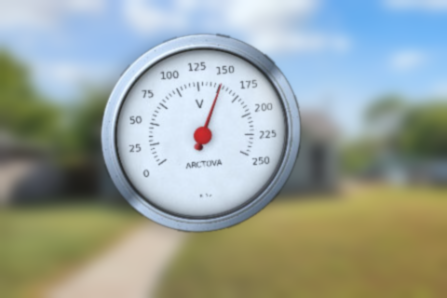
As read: {"value": 150, "unit": "V"}
